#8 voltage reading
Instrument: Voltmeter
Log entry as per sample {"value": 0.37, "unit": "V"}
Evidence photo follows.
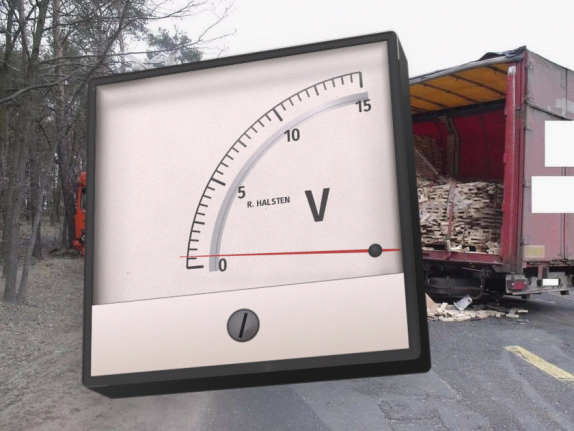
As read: {"value": 0.5, "unit": "V"}
